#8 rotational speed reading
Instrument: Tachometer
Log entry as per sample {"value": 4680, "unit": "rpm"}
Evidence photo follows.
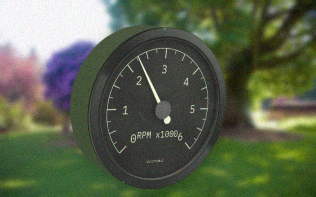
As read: {"value": 2250, "unit": "rpm"}
